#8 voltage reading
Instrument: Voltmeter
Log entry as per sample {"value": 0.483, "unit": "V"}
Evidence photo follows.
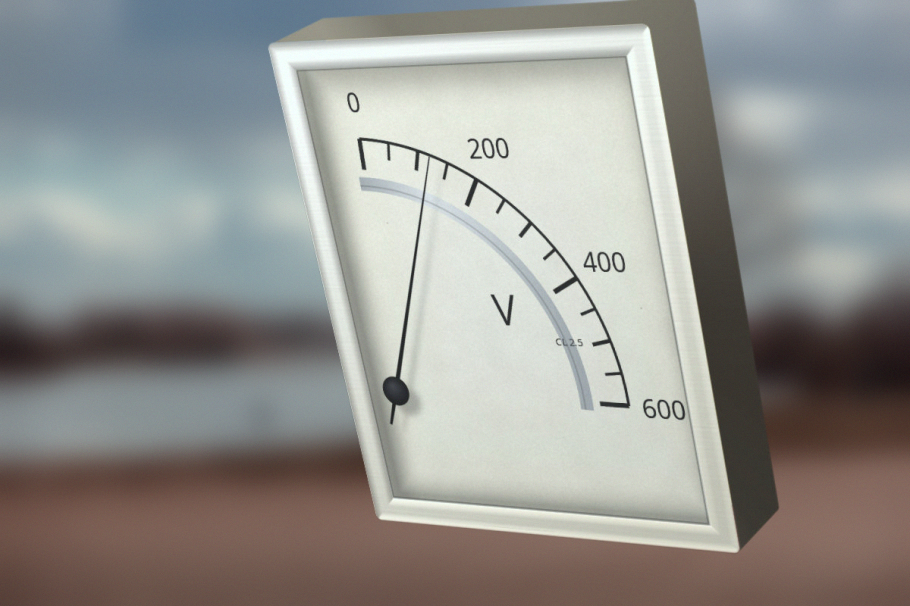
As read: {"value": 125, "unit": "V"}
